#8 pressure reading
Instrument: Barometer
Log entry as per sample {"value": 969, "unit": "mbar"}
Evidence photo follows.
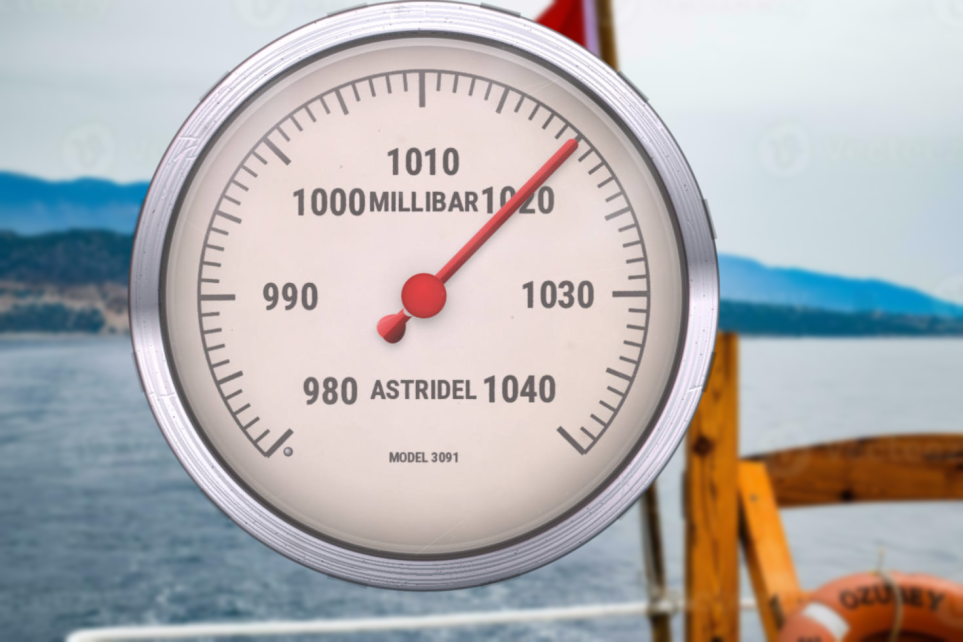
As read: {"value": 1020, "unit": "mbar"}
